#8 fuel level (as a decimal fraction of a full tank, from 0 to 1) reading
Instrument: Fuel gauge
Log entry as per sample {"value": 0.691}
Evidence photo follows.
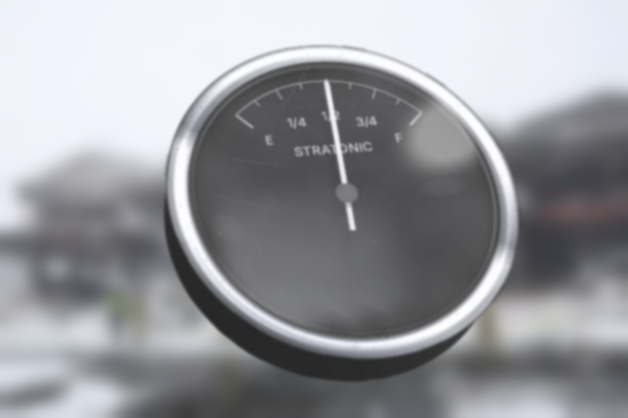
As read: {"value": 0.5}
